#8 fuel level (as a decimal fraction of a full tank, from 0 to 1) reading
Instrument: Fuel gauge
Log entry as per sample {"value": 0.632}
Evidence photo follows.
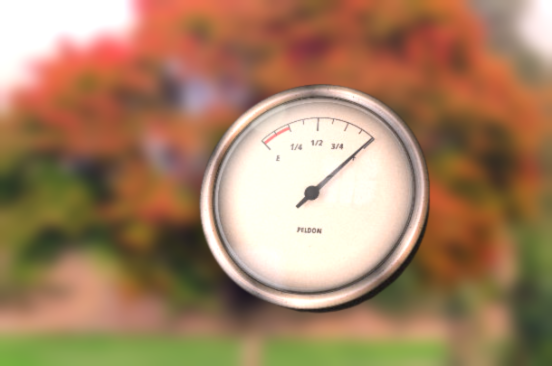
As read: {"value": 1}
